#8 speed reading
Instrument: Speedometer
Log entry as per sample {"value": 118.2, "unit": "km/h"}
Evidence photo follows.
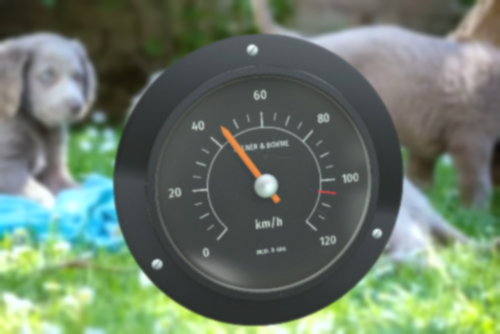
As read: {"value": 45, "unit": "km/h"}
